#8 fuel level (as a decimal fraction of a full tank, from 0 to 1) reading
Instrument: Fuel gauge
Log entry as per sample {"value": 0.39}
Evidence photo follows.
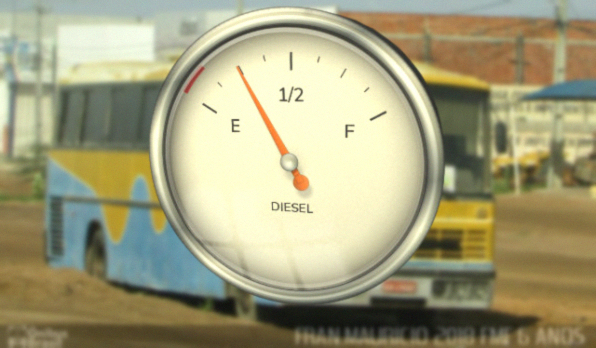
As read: {"value": 0.25}
